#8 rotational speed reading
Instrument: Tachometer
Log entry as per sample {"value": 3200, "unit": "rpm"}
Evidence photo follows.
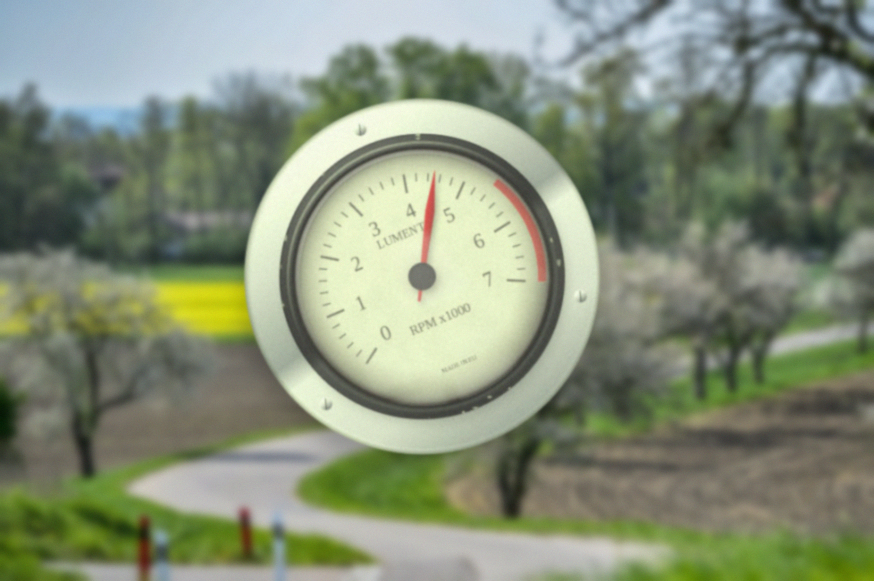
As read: {"value": 4500, "unit": "rpm"}
